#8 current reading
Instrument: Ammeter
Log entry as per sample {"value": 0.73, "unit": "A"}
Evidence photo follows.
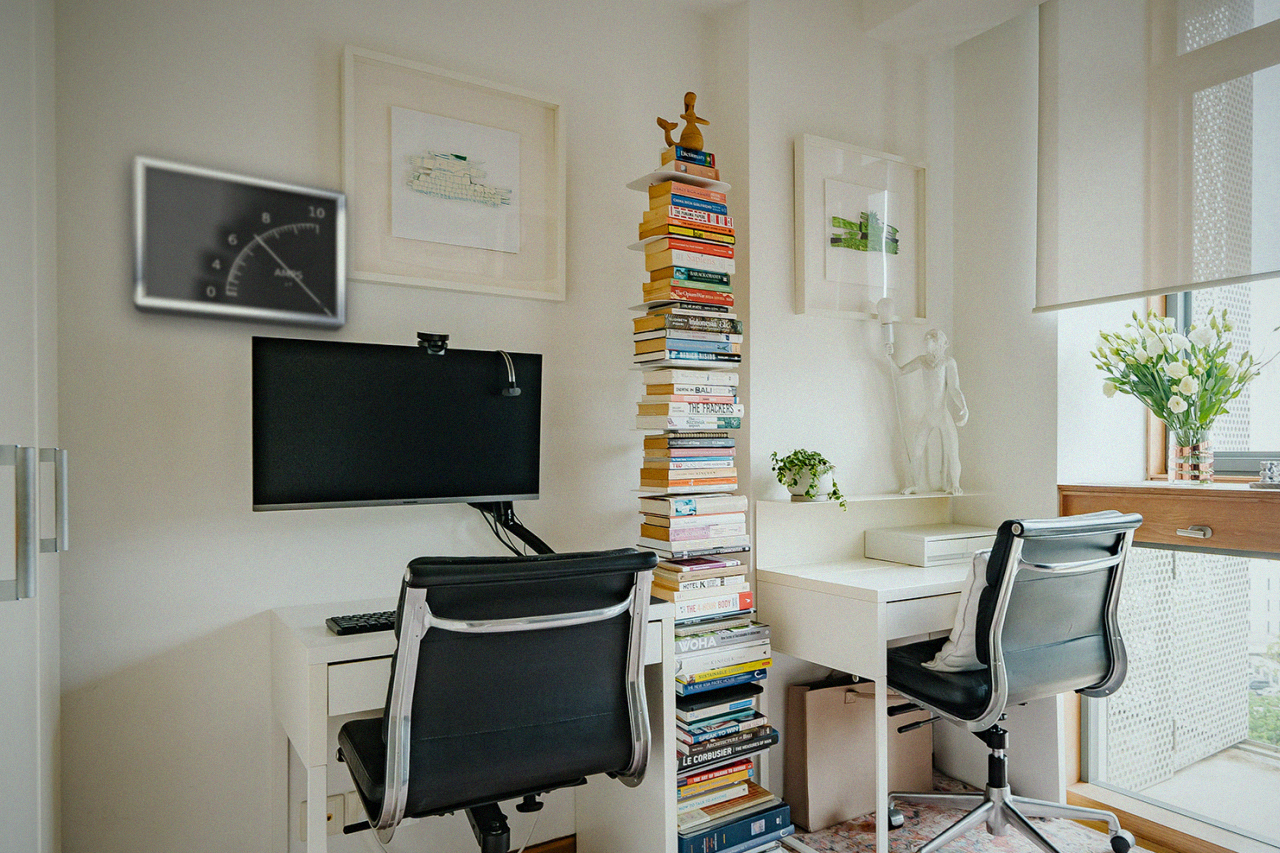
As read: {"value": 7, "unit": "A"}
